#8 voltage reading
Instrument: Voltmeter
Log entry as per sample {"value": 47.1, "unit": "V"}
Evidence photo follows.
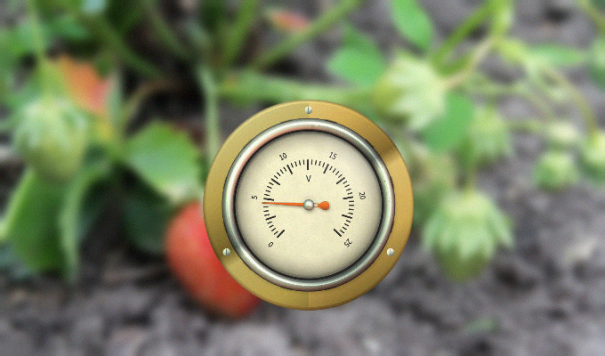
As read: {"value": 4.5, "unit": "V"}
